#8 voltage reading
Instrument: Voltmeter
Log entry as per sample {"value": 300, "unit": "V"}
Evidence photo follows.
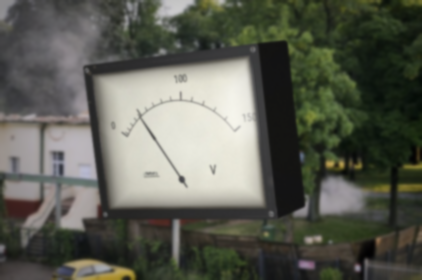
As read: {"value": 50, "unit": "V"}
